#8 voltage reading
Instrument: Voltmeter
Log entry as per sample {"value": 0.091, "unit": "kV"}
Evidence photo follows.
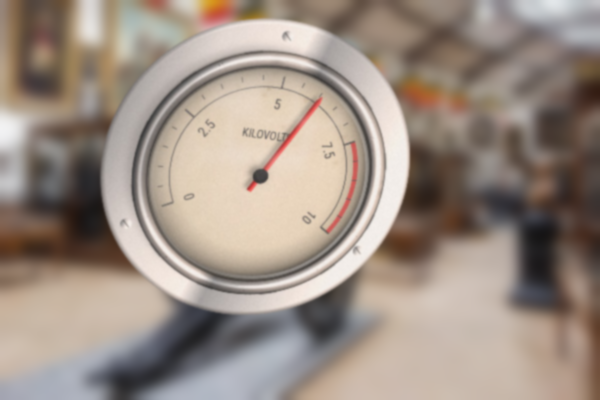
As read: {"value": 6, "unit": "kV"}
